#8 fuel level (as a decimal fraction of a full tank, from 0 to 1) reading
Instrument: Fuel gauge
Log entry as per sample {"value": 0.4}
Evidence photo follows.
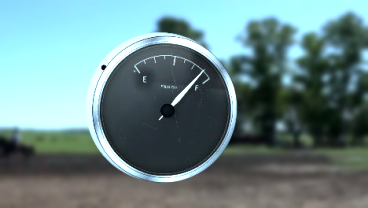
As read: {"value": 0.875}
